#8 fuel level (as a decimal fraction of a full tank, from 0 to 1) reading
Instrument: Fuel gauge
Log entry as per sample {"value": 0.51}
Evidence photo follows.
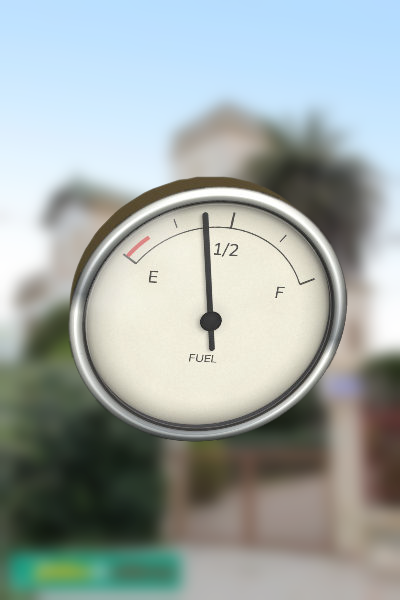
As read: {"value": 0.375}
